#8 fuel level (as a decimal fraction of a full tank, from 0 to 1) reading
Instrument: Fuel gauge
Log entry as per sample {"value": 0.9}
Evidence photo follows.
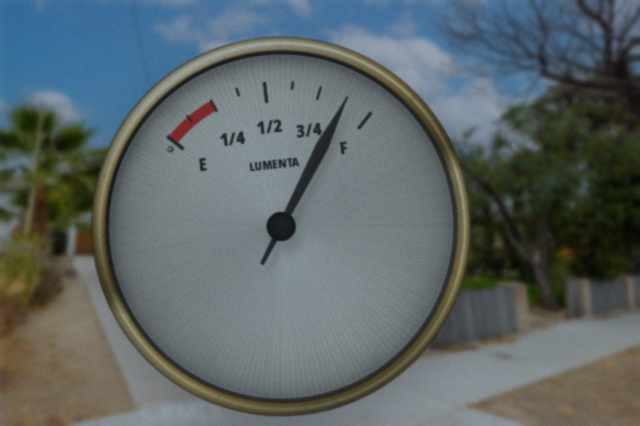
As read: {"value": 0.875}
